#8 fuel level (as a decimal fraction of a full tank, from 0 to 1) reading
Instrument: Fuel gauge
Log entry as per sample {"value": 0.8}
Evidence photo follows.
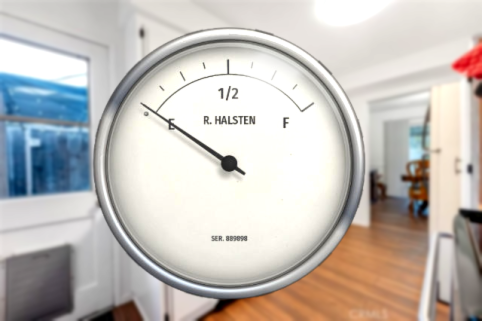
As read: {"value": 0}
